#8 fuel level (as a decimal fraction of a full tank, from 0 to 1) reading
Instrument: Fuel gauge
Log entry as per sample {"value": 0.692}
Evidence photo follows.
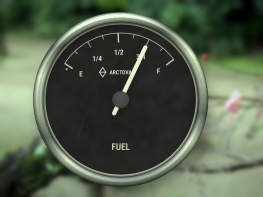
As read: {"value": 0.75}
